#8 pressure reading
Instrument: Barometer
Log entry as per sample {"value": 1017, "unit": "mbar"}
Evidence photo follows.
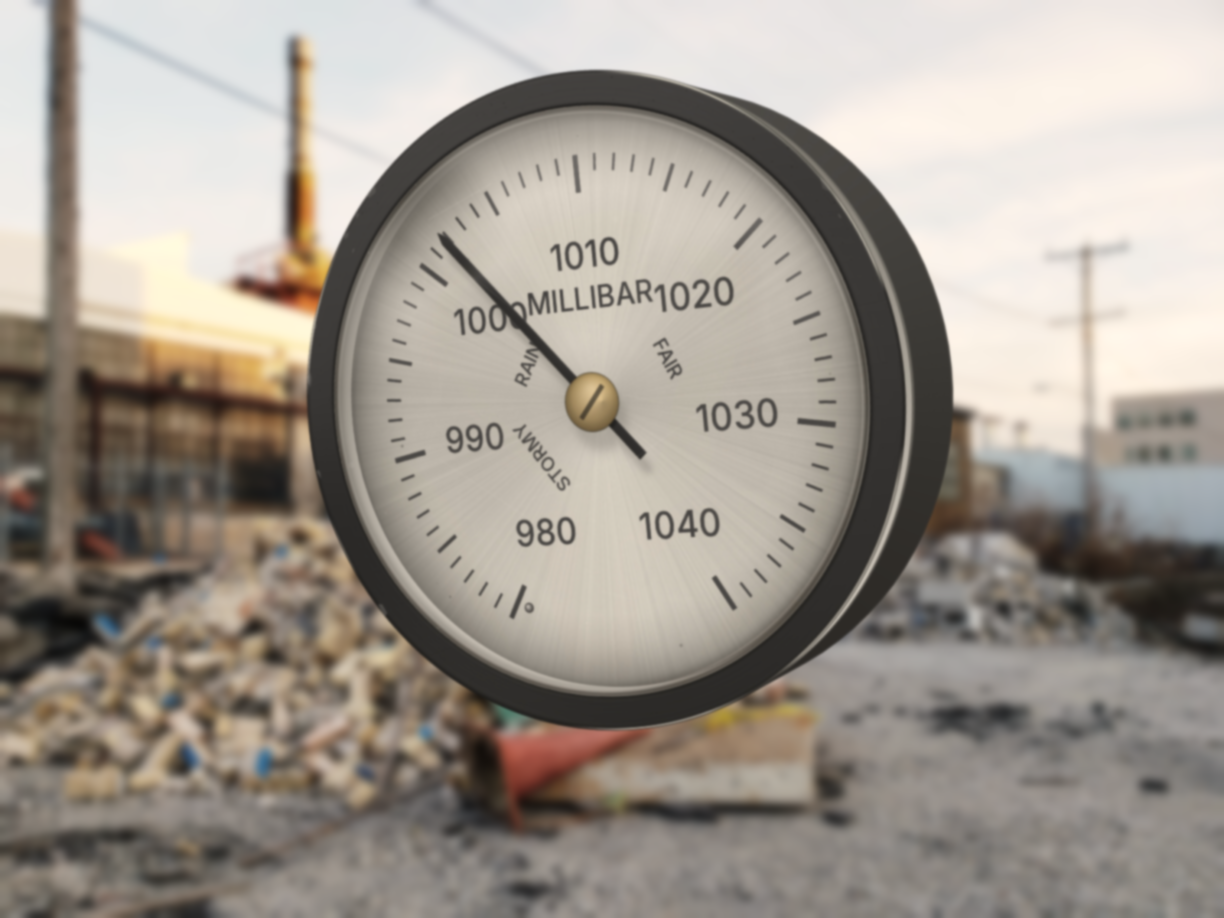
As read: {"value": 1002, "unit": "mbar"}
